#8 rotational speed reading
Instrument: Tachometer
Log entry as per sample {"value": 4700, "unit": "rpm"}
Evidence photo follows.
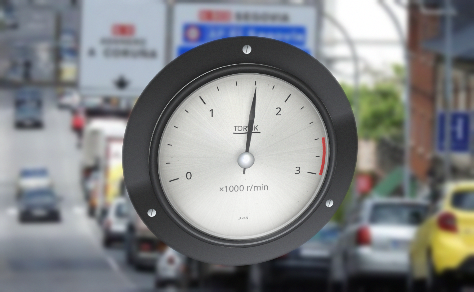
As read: {"value": 1600, "unit": "rpm"}
